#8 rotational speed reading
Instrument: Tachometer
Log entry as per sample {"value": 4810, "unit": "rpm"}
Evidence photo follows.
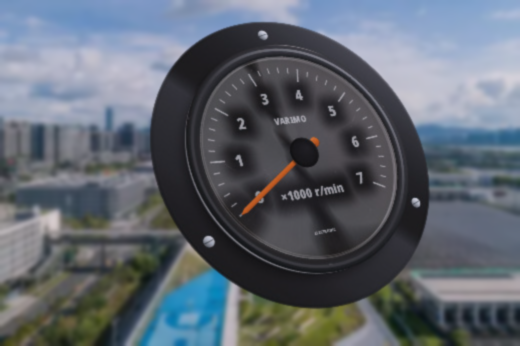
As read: {"value": 0, "unit": "rpm"}
